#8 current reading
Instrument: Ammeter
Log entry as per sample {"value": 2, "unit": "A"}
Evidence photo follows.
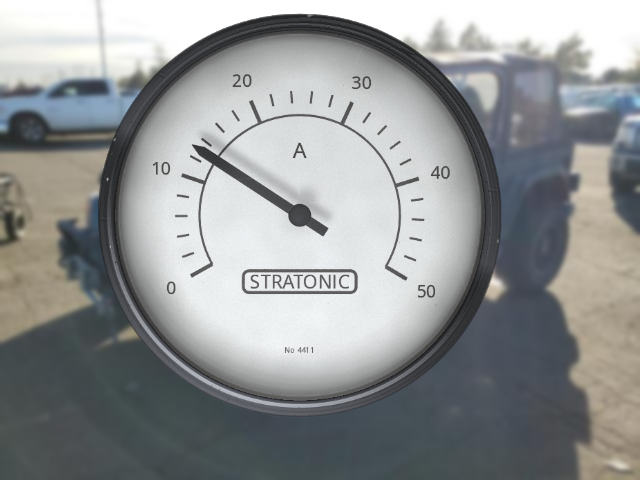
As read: {"value": 13, "unit": "A"}
